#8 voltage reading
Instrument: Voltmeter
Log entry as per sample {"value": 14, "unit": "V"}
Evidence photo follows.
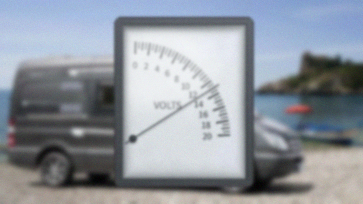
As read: {"value": 13, "unit": "V"}
